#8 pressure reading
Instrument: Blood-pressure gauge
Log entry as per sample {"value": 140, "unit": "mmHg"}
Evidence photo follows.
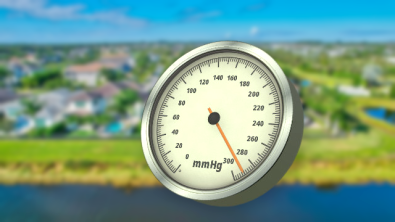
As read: {"value": 290, "unit": "mmHg"}
